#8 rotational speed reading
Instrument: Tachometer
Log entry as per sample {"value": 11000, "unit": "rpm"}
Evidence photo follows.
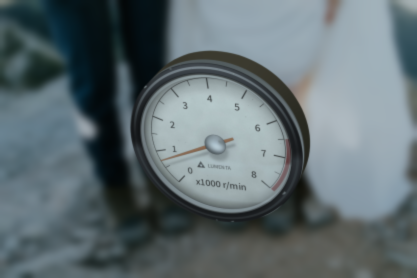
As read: {"value": 750, "unit": "rpm"}
